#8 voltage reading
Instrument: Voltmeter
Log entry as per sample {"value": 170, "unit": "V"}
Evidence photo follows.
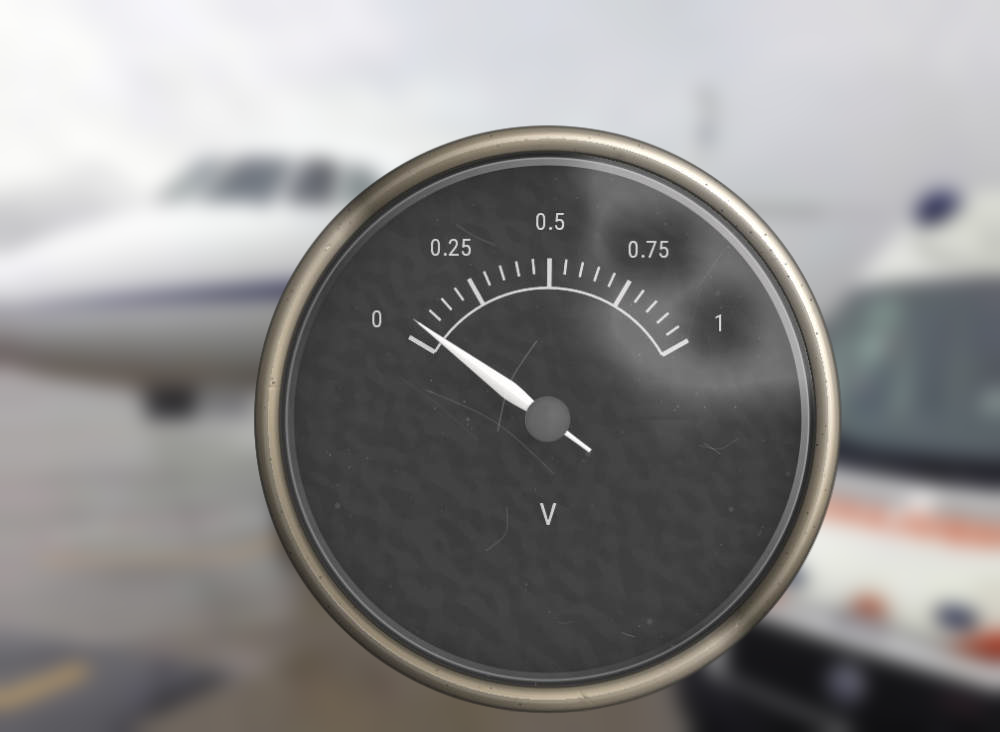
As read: {"value": 0.05, "unit": "V"}
